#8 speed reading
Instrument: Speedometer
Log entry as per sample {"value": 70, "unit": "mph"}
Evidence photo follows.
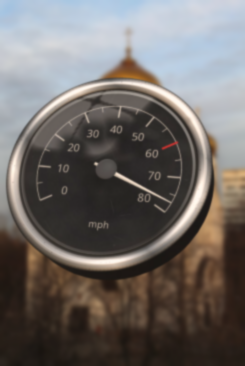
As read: {"value": 77.5, "unit": "mph"}
